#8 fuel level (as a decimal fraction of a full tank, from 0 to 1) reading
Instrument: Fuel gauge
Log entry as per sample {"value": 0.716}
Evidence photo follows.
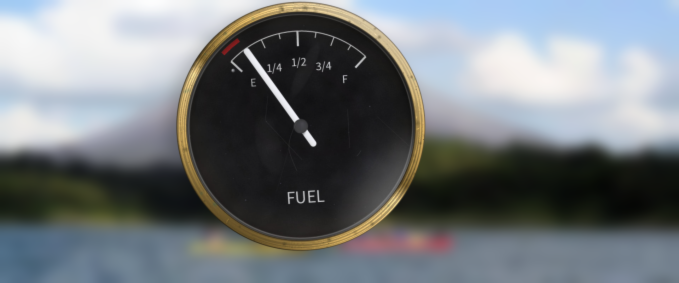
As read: {"value": 0.125}
